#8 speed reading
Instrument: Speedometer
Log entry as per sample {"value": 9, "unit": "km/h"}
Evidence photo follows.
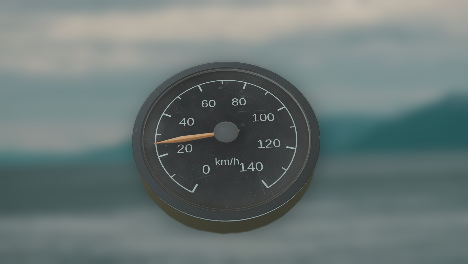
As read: {"value": 25, "unit": "km/h"}
